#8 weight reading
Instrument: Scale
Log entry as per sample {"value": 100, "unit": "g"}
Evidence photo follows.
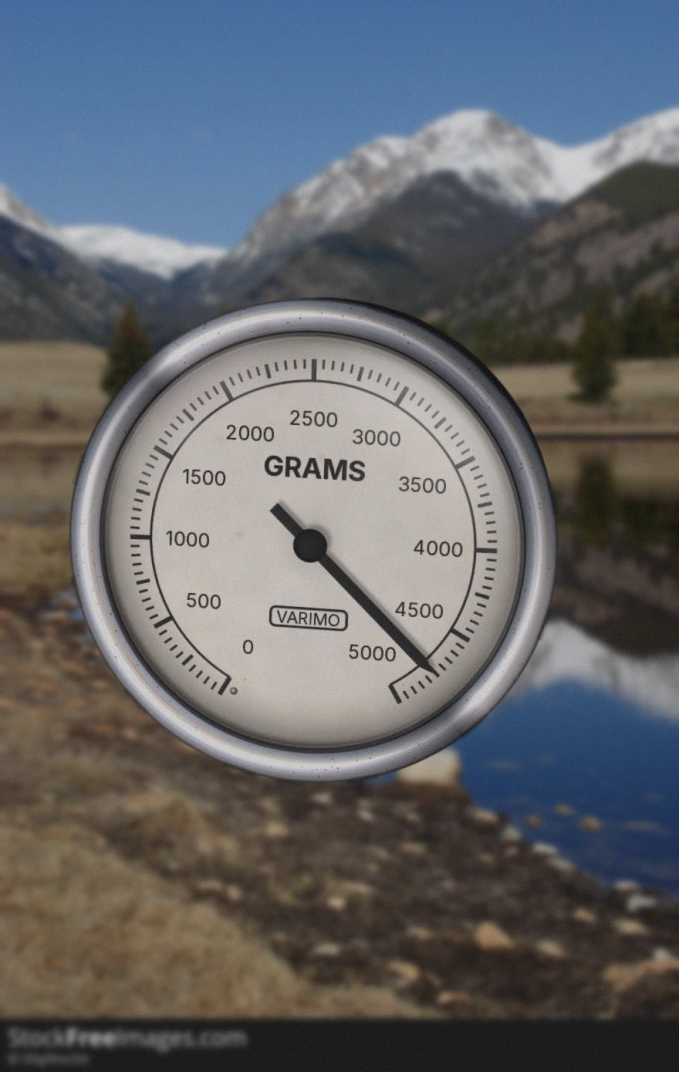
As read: {"value": 4750, "unit": "g"}
